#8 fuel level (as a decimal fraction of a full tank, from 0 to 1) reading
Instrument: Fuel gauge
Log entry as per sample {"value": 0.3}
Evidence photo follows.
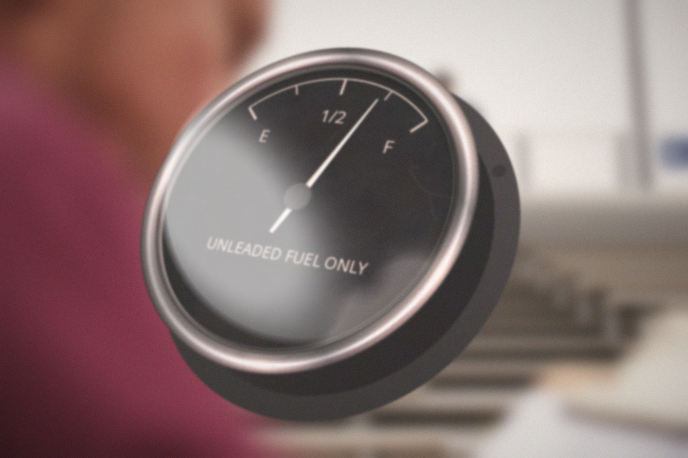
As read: {"value": 0.75}
